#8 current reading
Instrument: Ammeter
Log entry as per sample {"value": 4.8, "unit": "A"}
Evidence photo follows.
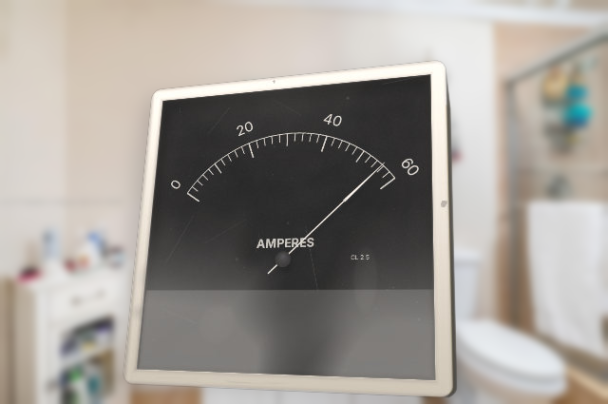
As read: {"value": 56, "unit": "A"}
